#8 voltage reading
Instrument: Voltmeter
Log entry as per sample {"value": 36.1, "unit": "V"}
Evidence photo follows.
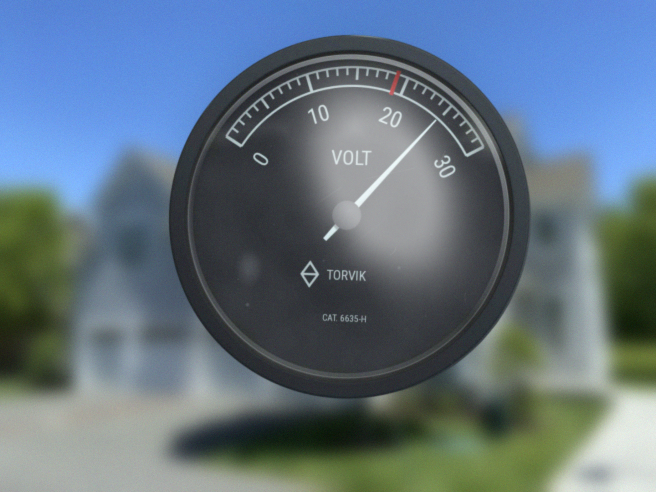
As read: {"value": 25, "unit": "V"}
